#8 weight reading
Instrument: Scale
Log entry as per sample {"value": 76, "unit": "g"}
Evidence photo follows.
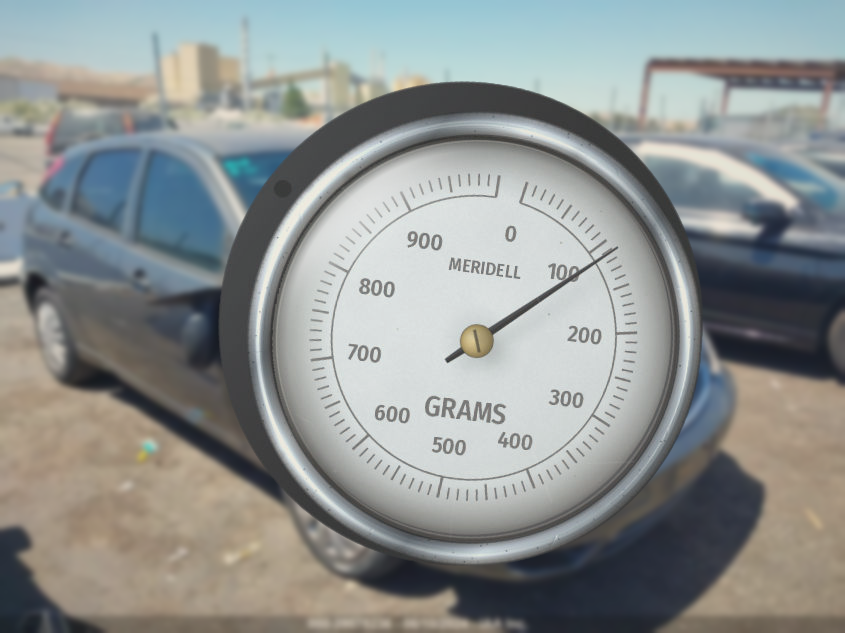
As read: {"value": 110, "unit": "g"}
